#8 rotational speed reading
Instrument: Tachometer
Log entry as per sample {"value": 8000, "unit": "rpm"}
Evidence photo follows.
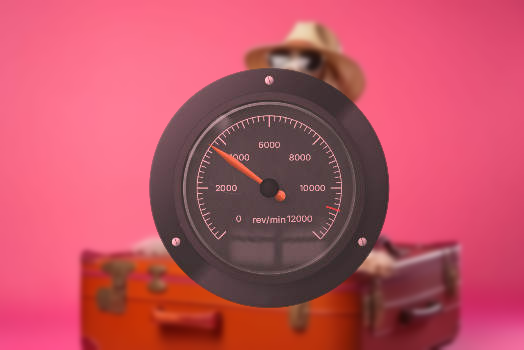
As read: {"value": 3600, "unit": "rpm"}
